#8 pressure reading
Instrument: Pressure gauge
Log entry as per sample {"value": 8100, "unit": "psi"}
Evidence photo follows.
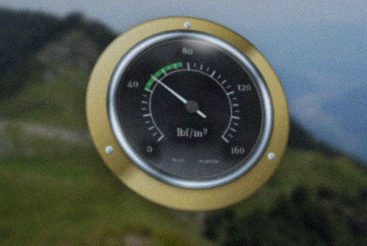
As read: {"value": 50, "unit": "psi"}
